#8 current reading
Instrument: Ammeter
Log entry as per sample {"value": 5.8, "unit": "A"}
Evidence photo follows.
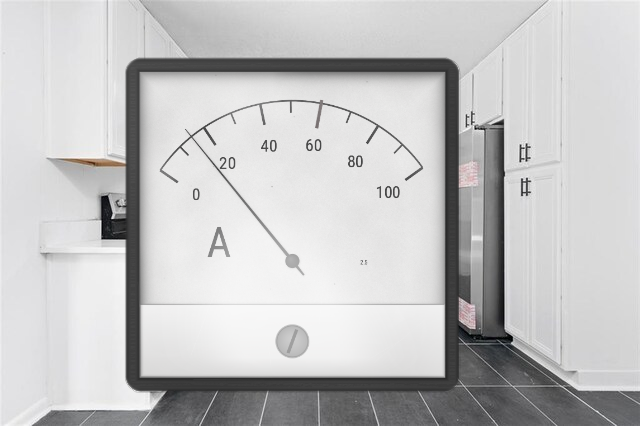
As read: {"value": 15, "unit": "A"}
